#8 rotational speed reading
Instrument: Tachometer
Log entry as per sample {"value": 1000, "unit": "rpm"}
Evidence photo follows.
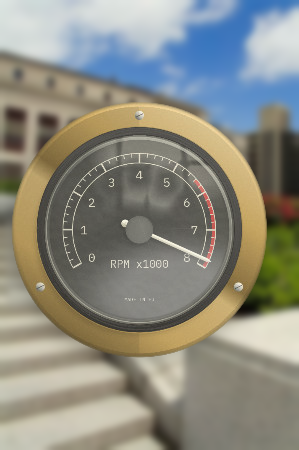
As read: {"value": 7800, "unit": "rpm"}
